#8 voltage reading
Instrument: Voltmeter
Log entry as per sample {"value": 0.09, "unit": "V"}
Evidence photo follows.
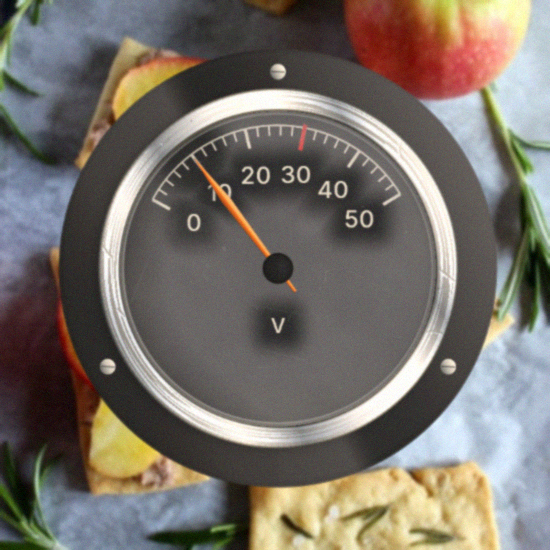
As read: {"value": 10, "unit": "V"}
